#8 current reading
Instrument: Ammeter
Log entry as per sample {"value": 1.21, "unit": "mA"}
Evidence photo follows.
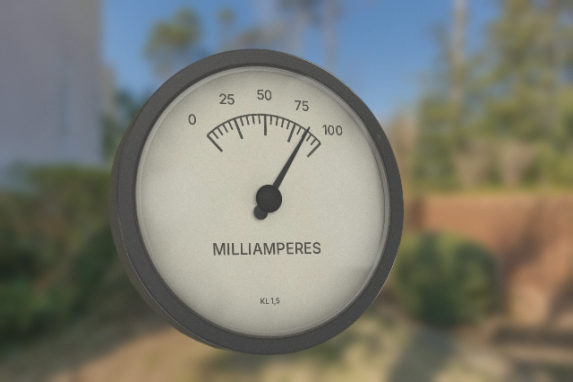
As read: {"value": 85, "unit": "mA"}
